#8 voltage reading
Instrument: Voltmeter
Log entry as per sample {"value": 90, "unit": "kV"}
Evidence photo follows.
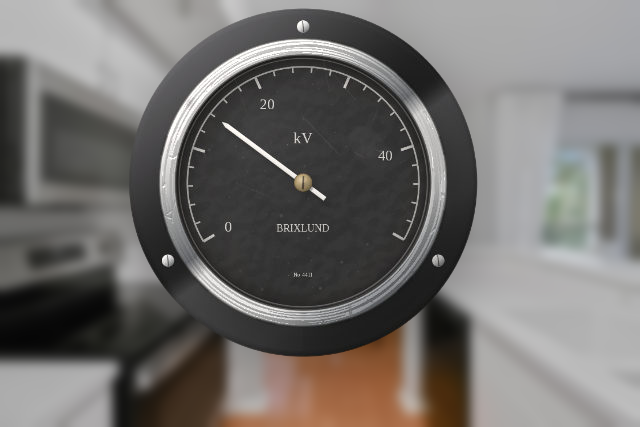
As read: {"value": 14, "unit": "kV"}
